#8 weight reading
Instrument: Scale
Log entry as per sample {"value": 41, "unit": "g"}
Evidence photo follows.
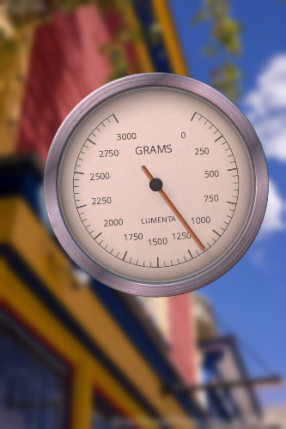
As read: {"value": 1150, "unit": "g"}
